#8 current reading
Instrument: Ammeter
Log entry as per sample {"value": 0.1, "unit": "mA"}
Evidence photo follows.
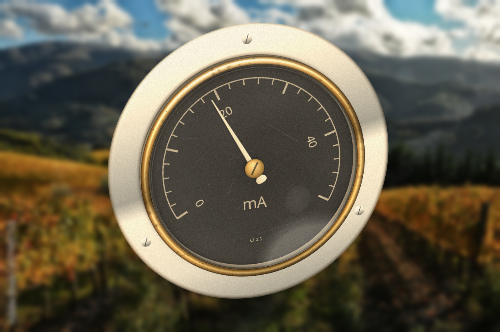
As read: {"value": 19, "unit": "mA"}
